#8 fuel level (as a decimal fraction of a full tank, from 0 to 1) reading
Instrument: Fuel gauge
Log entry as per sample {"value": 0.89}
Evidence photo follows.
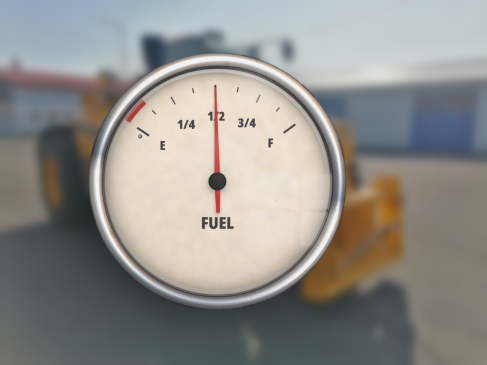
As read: {"value": 0.5}
